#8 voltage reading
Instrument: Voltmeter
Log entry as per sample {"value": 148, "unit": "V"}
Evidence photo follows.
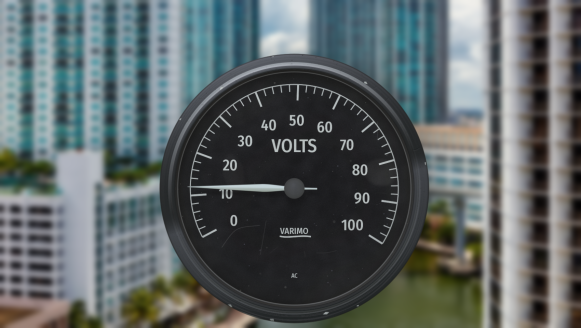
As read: {"value": 12, "unit": "V"}
